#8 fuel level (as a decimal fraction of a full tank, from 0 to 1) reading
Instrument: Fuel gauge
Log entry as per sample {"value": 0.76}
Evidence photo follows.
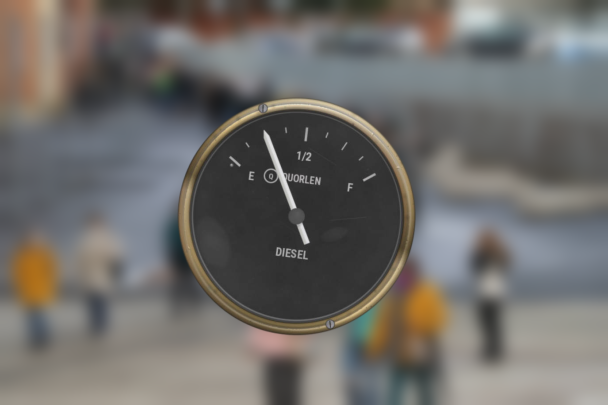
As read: {"value": 0.25}
